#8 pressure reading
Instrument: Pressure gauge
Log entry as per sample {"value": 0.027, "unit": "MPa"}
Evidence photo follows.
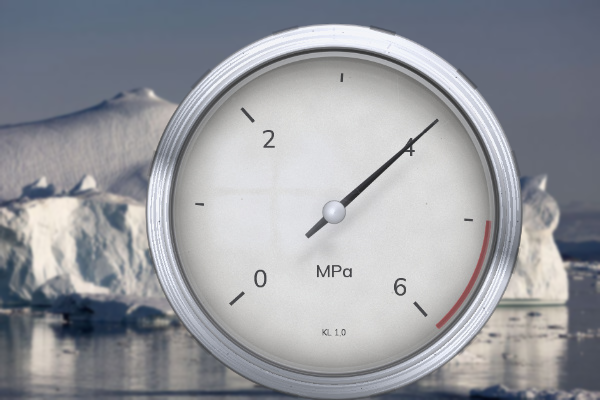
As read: {"value": 4, "unit": "MPa"}
